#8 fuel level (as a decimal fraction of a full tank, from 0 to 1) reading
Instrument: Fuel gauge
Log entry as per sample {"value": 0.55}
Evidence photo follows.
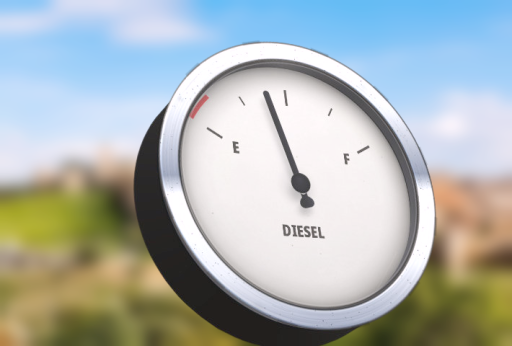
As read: {"value": 0.375}
